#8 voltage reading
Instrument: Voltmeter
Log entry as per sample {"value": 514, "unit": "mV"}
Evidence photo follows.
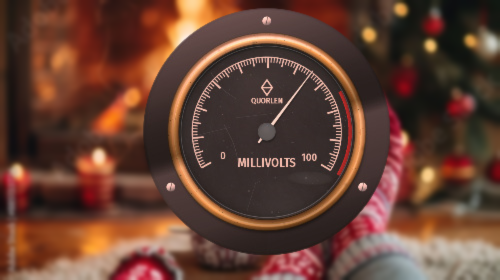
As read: {"value": 65, "unit": "mV"}
